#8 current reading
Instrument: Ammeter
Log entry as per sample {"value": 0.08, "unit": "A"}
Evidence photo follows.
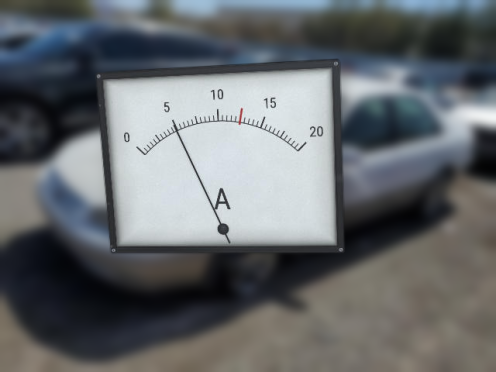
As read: {"value": 5, "unit": "A"}
